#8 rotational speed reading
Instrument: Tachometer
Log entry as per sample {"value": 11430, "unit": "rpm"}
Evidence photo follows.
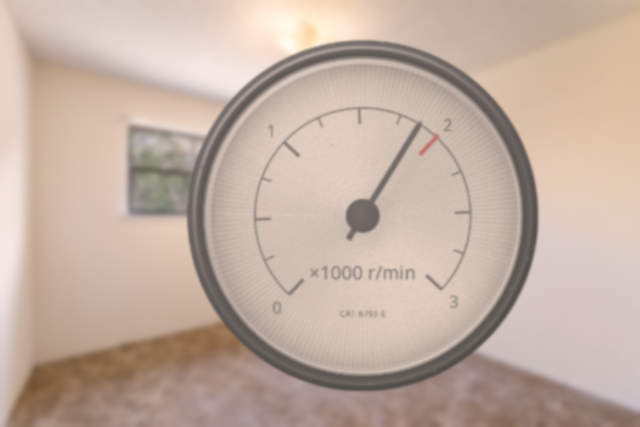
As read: {"value": 1875, "unit": "rpm"}
